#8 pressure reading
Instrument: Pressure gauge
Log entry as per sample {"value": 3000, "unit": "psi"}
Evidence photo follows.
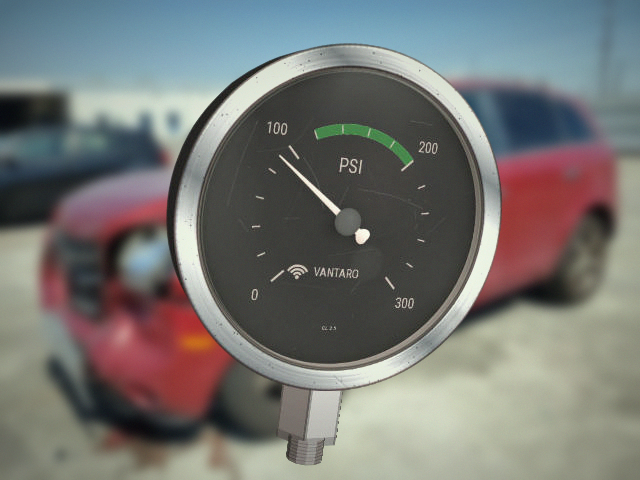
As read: {"value": 90, "unit": "psi"}
